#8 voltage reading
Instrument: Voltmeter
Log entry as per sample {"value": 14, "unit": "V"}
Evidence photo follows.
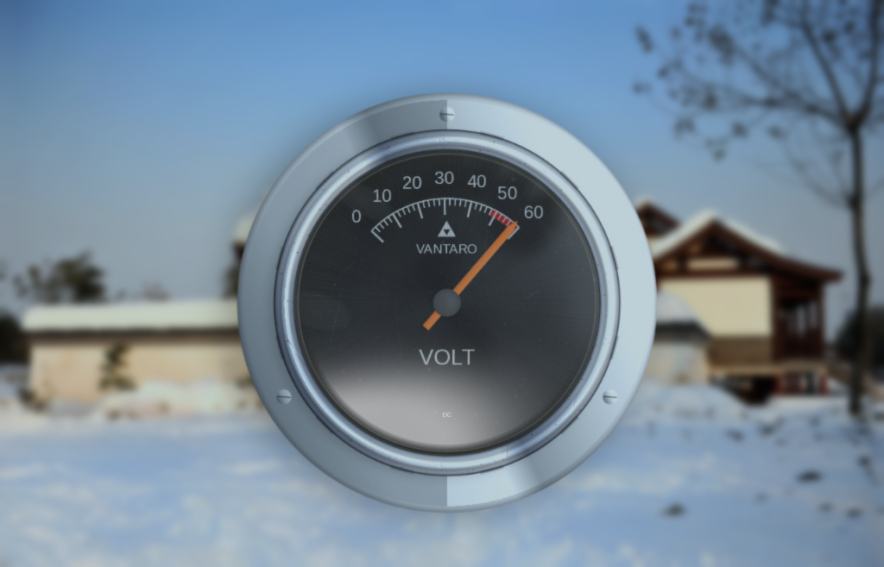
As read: {"value": 58, "unit": "V"}
